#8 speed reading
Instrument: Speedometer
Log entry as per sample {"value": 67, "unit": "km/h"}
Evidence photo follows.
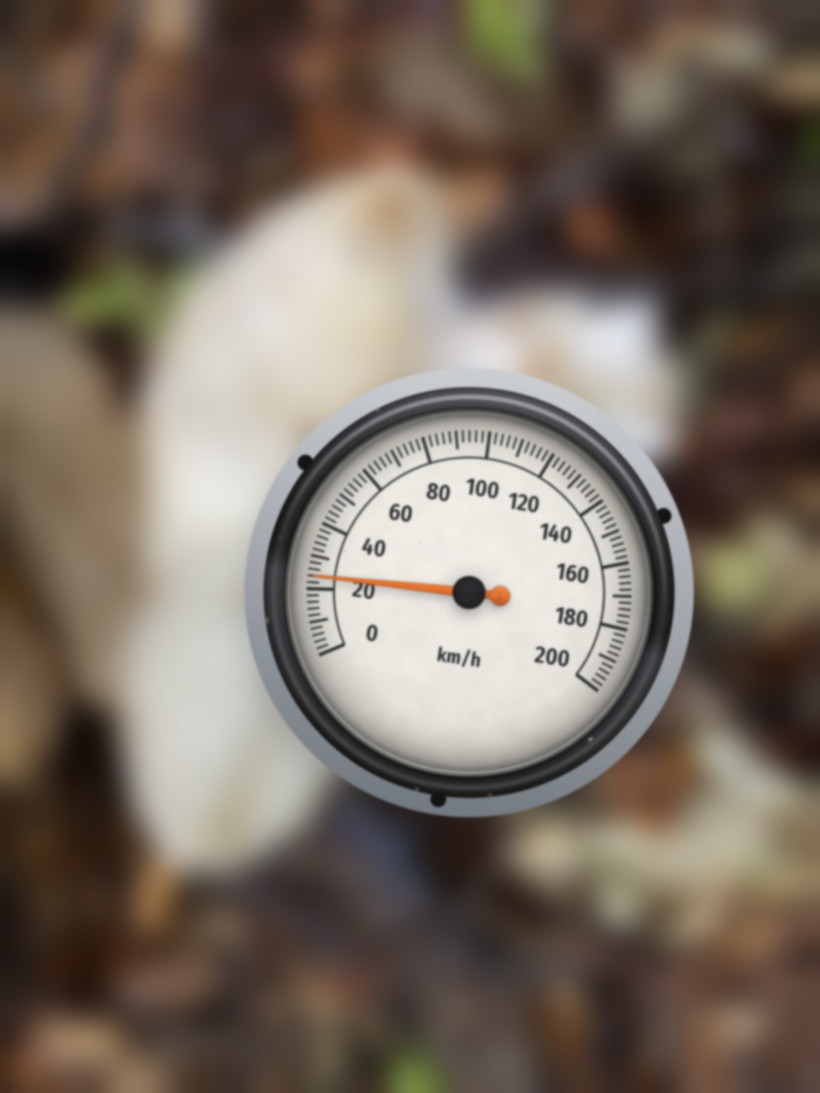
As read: {"value": 24, "unit": "km/h"}
